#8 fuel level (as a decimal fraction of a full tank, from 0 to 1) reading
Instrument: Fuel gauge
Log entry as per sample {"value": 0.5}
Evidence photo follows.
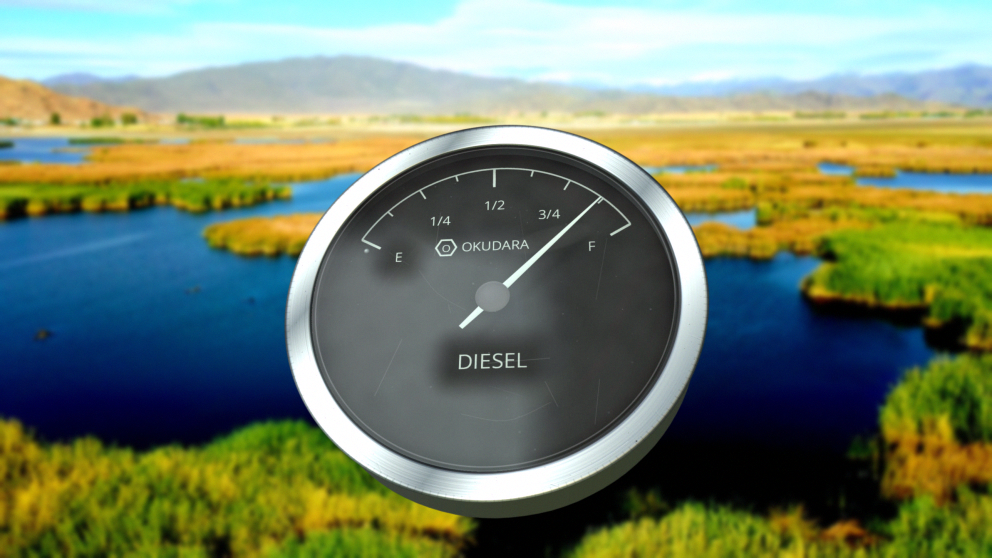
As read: {"value": 0.875}
